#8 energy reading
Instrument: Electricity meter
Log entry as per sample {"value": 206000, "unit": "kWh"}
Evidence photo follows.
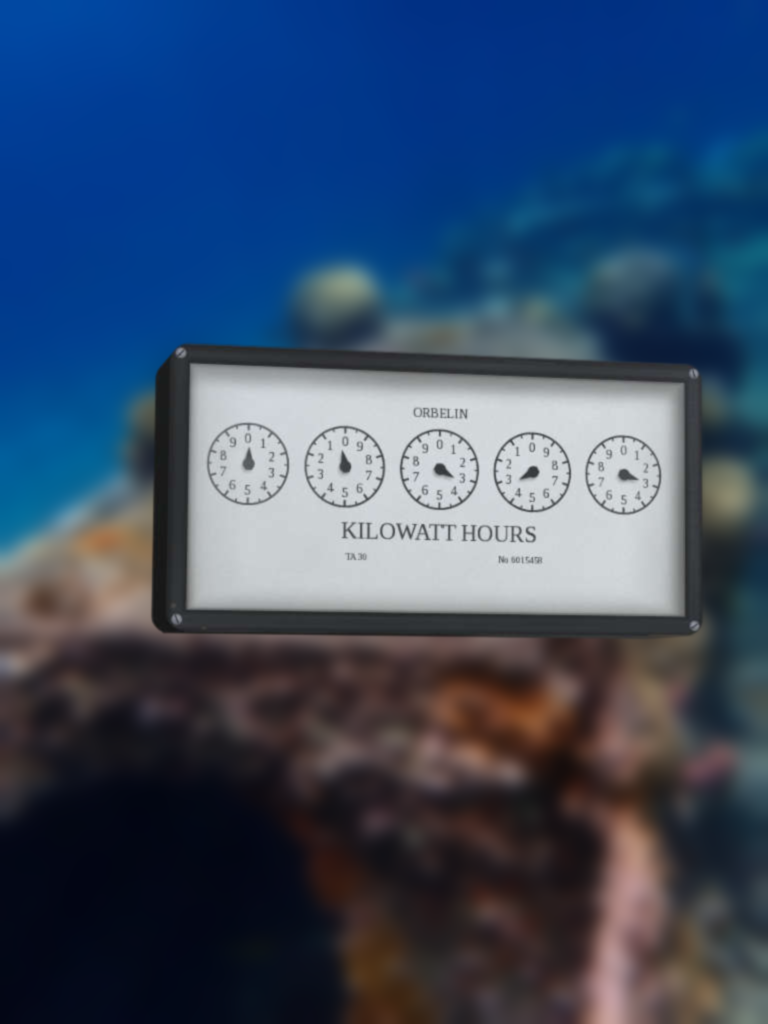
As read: {"value": 333, "unit": "kWh"}
